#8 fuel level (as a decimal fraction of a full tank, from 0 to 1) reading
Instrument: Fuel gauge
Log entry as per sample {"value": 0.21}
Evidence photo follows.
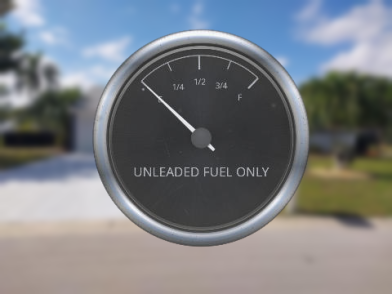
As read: {"value": 0}
